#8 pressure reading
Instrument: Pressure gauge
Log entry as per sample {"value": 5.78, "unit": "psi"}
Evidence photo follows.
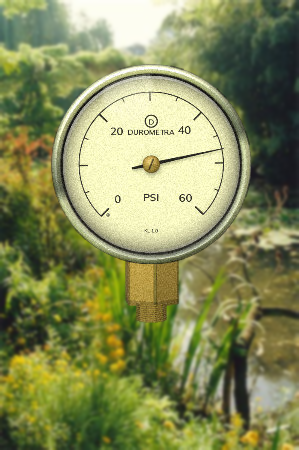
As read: {"value": 47.5, "unit": "psi"}
